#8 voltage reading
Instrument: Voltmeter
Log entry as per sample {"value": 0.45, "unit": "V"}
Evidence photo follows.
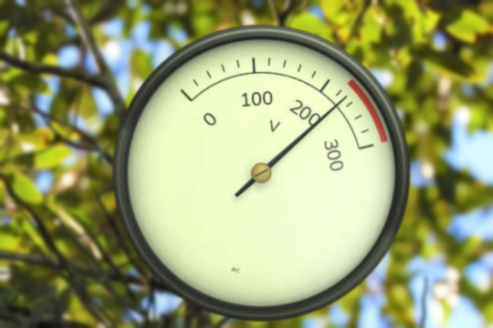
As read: {"value": 230, "unit": "V"}
